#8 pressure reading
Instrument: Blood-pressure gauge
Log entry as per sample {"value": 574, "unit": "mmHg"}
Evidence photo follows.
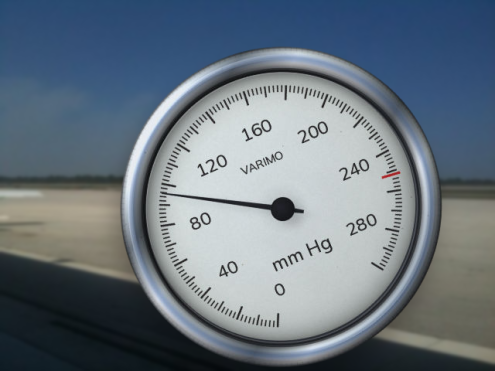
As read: {"value": 96, "unit": "mmHg"}
